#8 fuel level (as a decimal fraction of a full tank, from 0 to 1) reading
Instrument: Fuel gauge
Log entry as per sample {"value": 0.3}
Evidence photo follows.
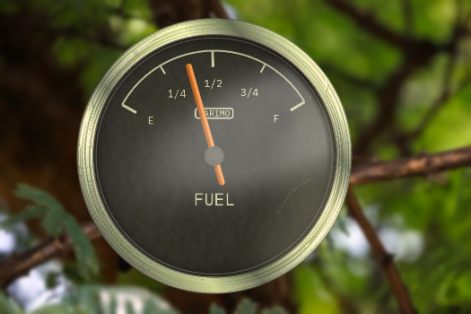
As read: {"value": 0.375}
